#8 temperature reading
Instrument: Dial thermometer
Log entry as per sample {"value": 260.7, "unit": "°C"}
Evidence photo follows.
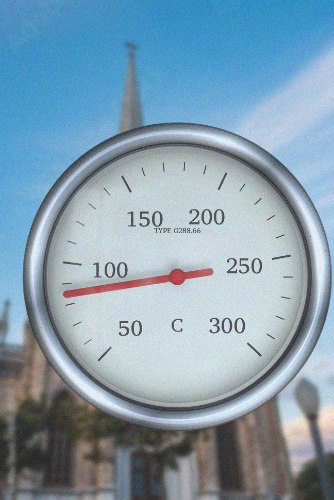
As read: {"value": 85, "unit": "°C"}
